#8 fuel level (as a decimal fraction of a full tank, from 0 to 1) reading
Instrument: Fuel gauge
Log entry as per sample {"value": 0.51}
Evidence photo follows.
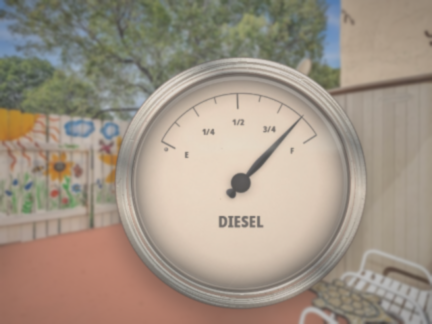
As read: {"value": 0.875}
